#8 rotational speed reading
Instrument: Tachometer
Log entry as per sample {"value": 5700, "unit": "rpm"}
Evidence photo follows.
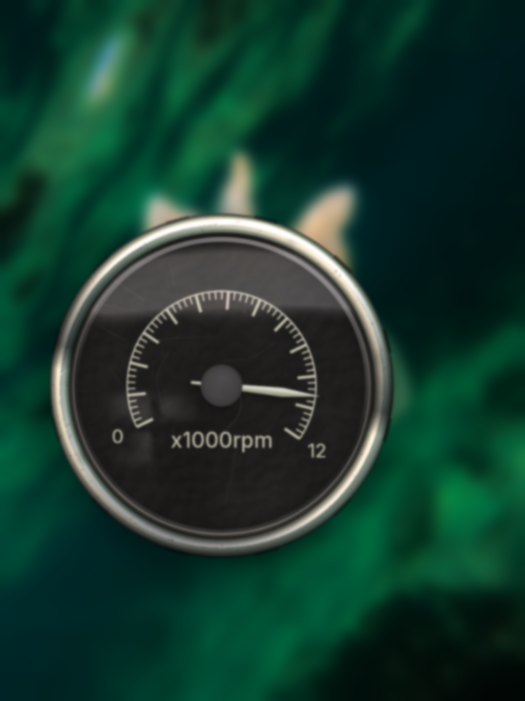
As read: {"value": 10600, "unit": "rpm"}
